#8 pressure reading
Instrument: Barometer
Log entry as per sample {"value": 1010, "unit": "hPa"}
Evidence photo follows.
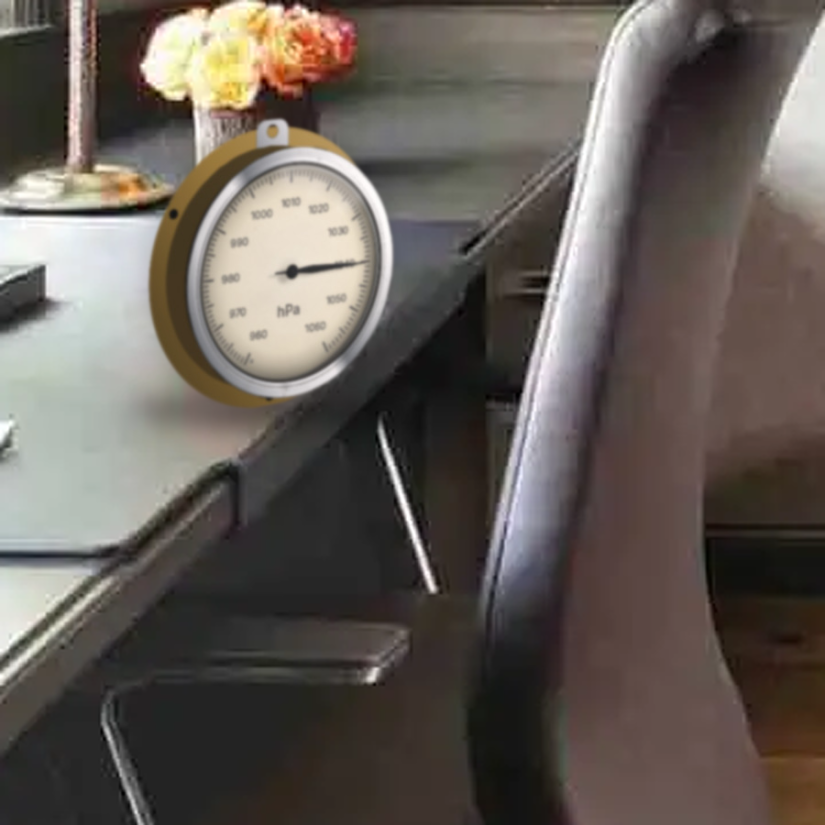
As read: {"value": 1040, "unit": "hPa"}
